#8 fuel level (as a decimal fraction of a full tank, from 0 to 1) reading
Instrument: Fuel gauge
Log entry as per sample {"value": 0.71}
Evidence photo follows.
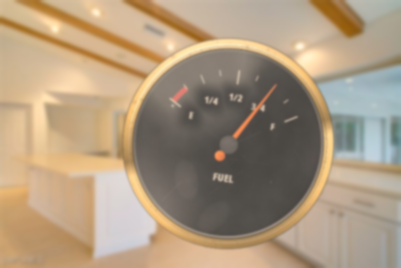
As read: {"value": 0.75}
